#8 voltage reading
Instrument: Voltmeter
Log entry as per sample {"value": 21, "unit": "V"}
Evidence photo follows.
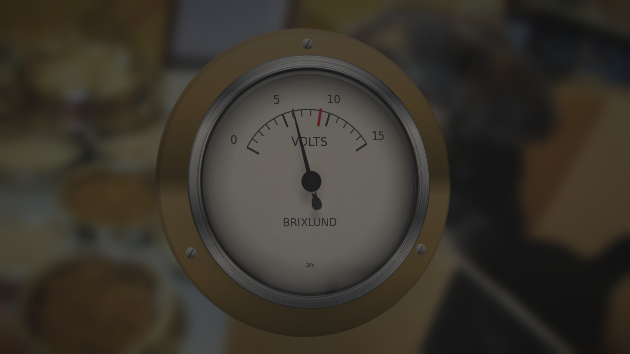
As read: {"value": 6, "unit": "V"}
